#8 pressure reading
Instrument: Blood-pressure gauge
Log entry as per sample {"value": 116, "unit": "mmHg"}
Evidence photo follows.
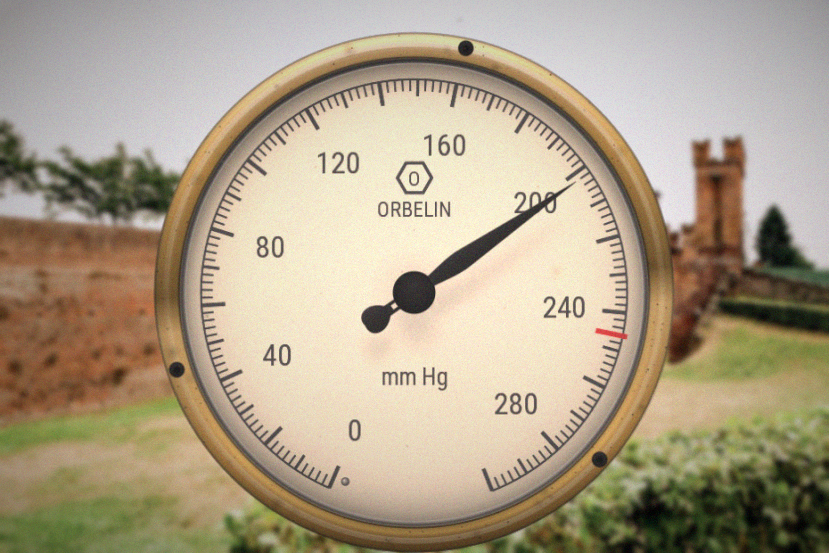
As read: {"value": 202, "unit": "mmHg"}
